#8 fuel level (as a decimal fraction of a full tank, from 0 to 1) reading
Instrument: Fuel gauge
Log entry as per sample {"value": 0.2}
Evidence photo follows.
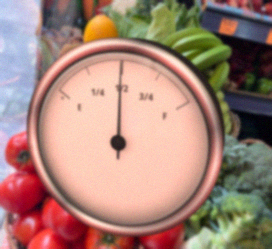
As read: {"value": 0.5}
